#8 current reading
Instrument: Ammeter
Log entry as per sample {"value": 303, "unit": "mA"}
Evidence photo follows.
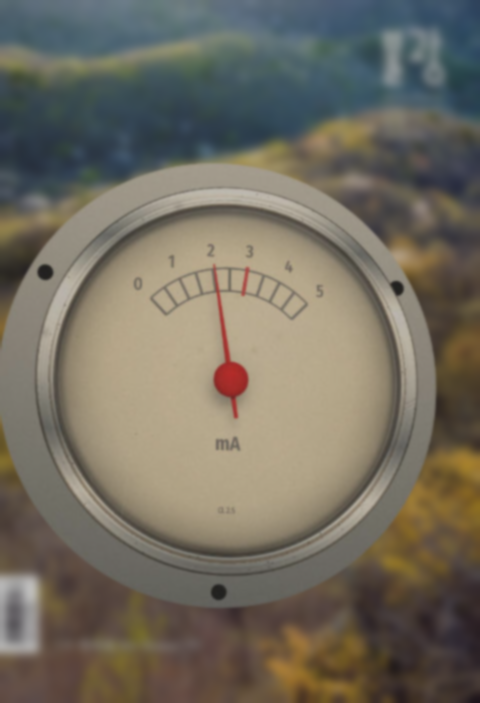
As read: {"value": 2, "unit": "mA"}
